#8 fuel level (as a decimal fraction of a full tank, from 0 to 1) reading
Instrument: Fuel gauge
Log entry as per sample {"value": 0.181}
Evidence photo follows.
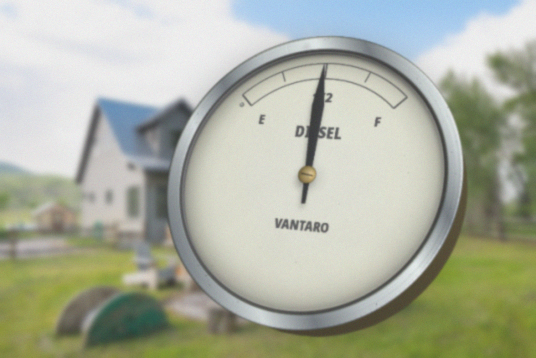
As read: {"value": 0.5}
